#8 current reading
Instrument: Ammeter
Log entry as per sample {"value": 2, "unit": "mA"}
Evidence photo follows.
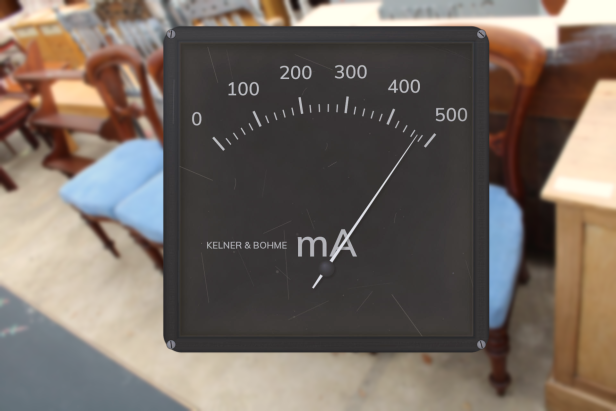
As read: {"value": 470, "unit": "mA"}
